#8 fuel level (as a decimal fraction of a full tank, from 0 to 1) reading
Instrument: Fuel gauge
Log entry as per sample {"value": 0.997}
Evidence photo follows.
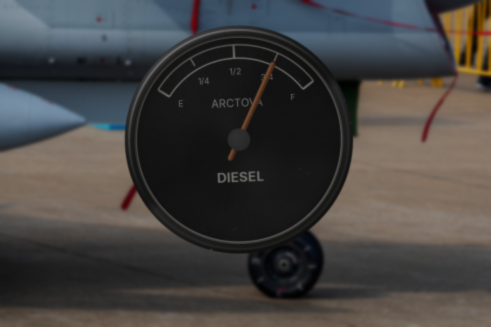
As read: {"value": 0.75}
